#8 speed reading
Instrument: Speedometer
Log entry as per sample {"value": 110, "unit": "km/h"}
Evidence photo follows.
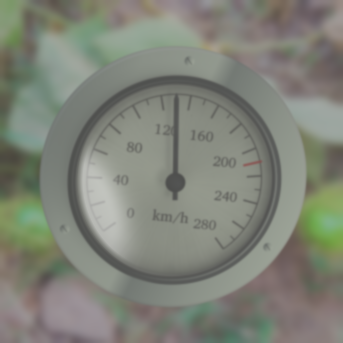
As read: {"value": 130, "unit": "km/h"}
